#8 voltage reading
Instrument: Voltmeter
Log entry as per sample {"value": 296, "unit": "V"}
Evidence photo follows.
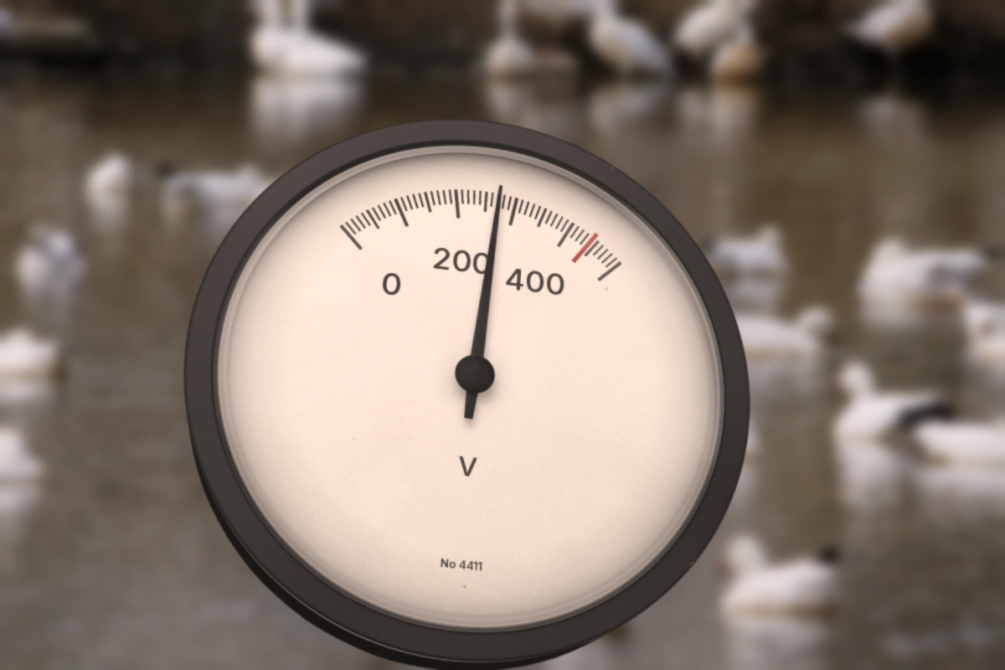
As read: {"value": 270, "unit": "V"}
